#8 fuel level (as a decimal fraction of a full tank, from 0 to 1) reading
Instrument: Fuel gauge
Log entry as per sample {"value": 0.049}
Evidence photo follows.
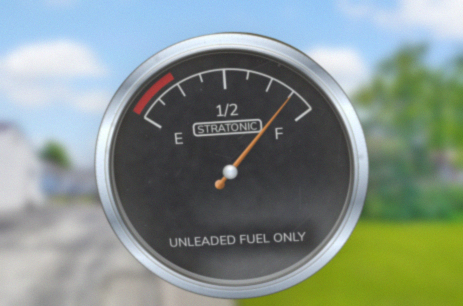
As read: {"value": 0.875}
